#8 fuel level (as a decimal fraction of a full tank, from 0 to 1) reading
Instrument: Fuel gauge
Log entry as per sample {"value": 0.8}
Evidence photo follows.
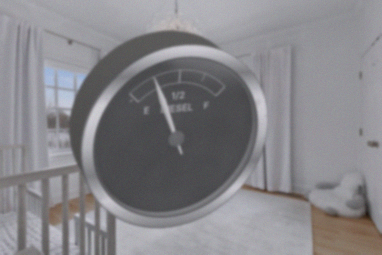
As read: {"value": 0.25}
